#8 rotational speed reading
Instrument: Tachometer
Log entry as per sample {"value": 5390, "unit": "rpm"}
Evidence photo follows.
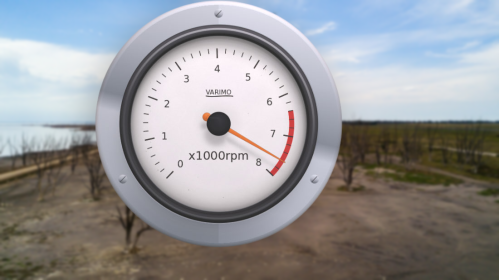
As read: {"value": 7600, "unit": "rpm"}
